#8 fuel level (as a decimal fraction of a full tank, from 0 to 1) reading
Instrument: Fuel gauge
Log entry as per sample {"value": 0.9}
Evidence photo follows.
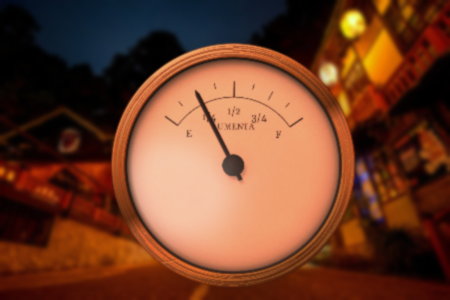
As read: {"value": 0.25}
